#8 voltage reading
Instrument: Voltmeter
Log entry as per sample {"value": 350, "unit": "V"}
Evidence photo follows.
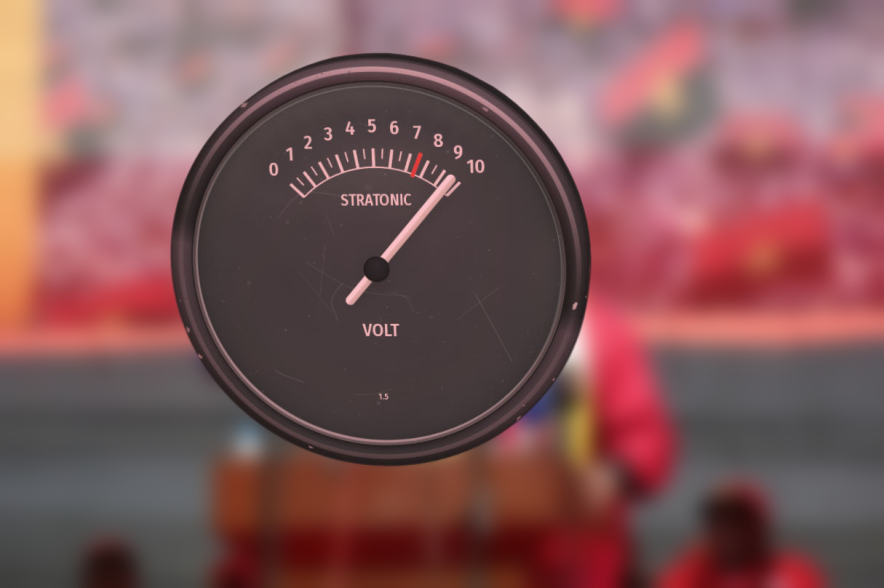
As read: {"value": 9.5, "unit": "V"}
